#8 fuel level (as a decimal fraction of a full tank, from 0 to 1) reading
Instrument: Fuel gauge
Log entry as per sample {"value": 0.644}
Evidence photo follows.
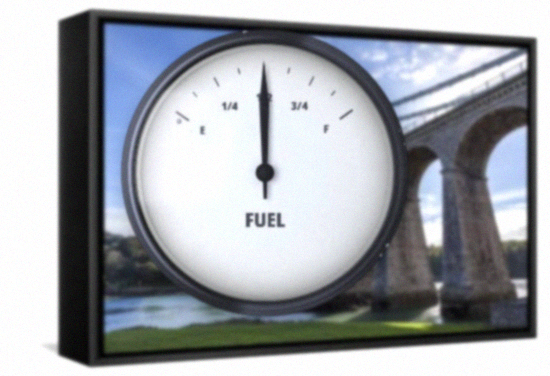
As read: {"value": 0.5}
